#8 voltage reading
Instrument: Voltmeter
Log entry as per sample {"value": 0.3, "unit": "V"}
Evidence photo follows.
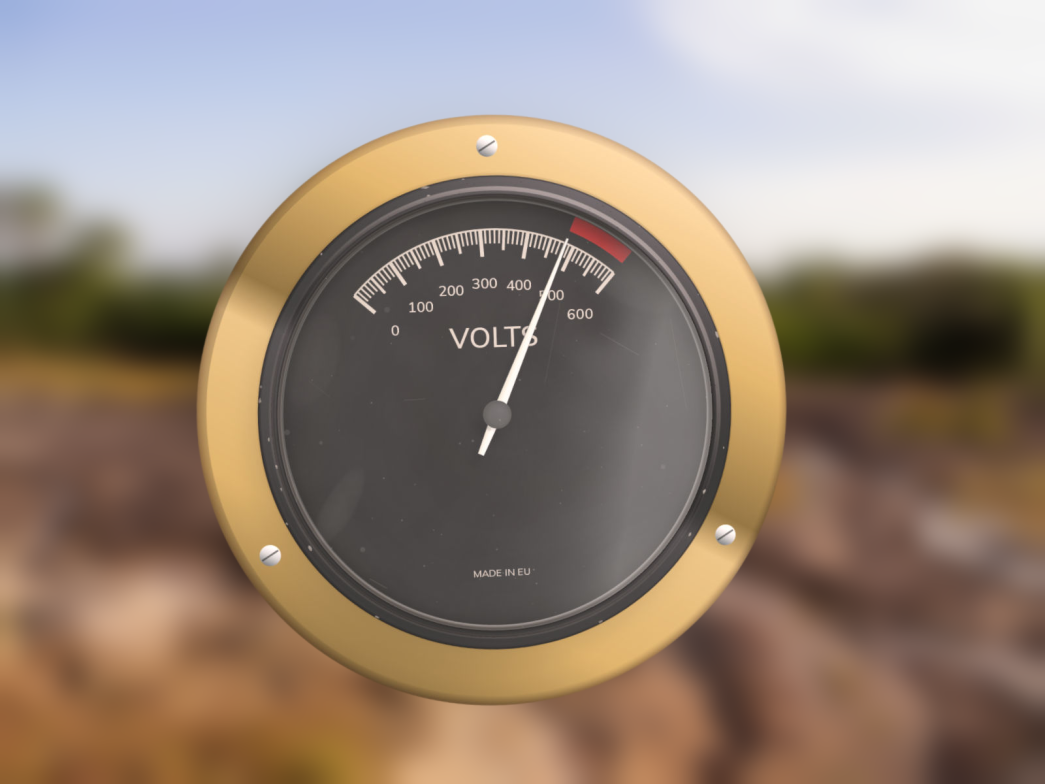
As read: {"value": 480, "unit": "V"}
